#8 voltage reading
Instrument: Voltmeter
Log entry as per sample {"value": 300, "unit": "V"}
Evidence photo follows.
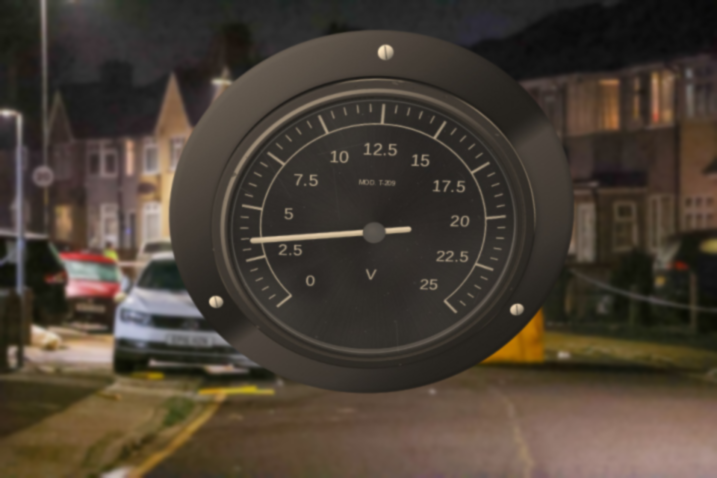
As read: {"value": 3.5, "unit": "V"}
